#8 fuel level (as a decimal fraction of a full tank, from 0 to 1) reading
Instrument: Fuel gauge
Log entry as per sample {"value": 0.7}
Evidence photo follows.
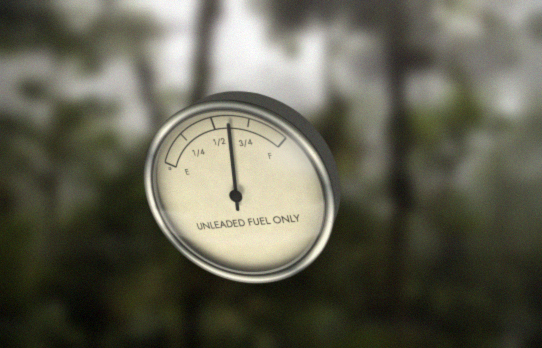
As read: {"value": 0.625}
